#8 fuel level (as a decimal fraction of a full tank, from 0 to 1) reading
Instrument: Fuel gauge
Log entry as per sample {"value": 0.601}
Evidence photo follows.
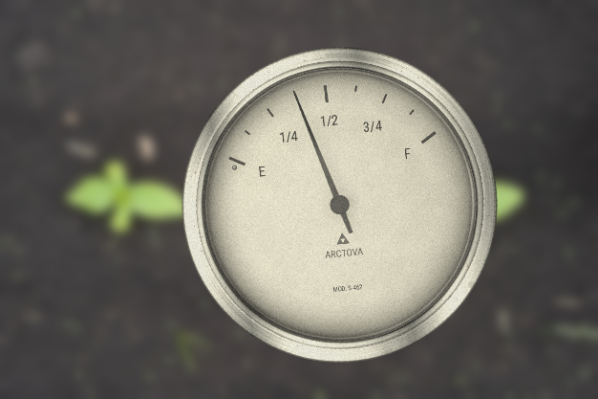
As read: {"value": 0.375}
